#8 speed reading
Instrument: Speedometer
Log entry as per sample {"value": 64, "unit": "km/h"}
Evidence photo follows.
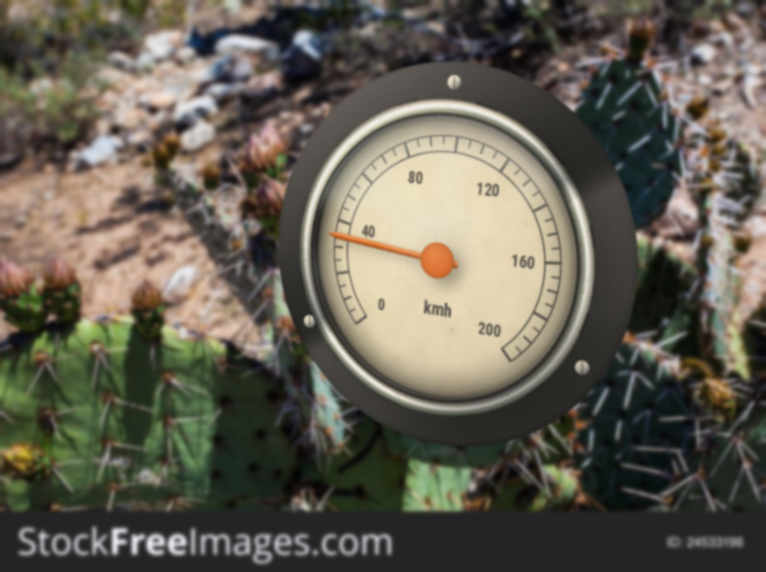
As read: {"value": 35, "unit": "km/h"}
